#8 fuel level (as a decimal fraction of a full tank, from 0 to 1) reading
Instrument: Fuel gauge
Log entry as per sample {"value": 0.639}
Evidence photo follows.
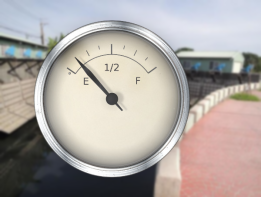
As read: {"value": 0.125}
